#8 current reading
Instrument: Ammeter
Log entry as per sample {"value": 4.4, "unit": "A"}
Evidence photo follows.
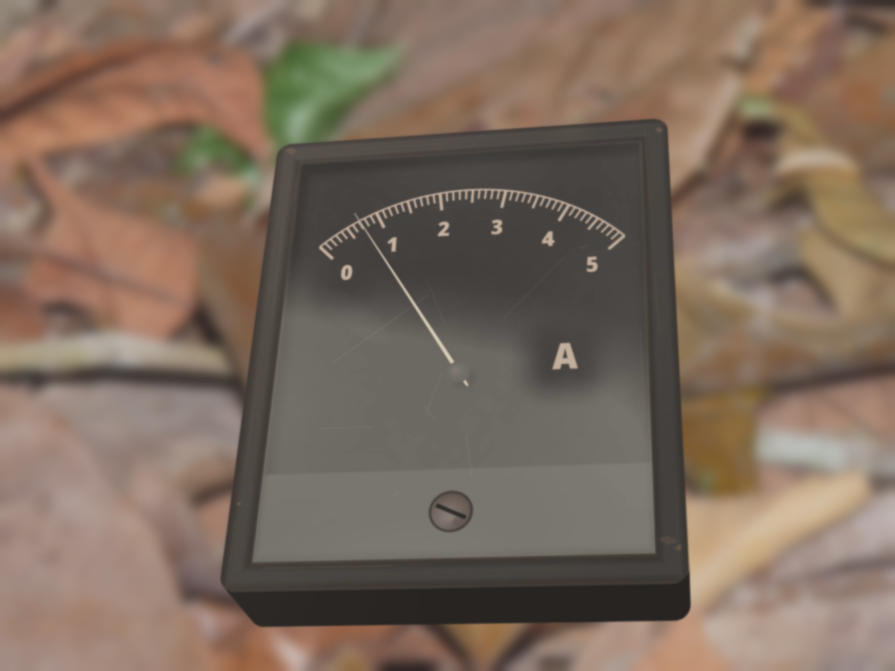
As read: {"value": 0.7, "unit": "A"}
